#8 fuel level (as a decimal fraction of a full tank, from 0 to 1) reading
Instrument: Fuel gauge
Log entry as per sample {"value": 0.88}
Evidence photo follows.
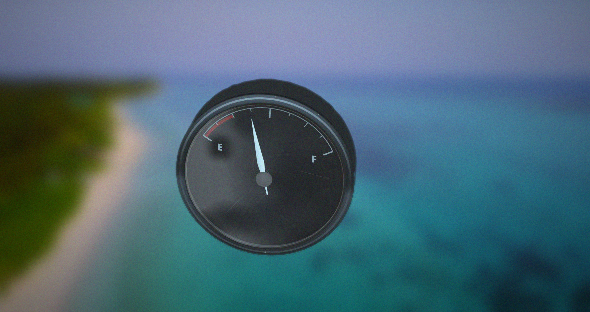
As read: {"value": 0.375}
